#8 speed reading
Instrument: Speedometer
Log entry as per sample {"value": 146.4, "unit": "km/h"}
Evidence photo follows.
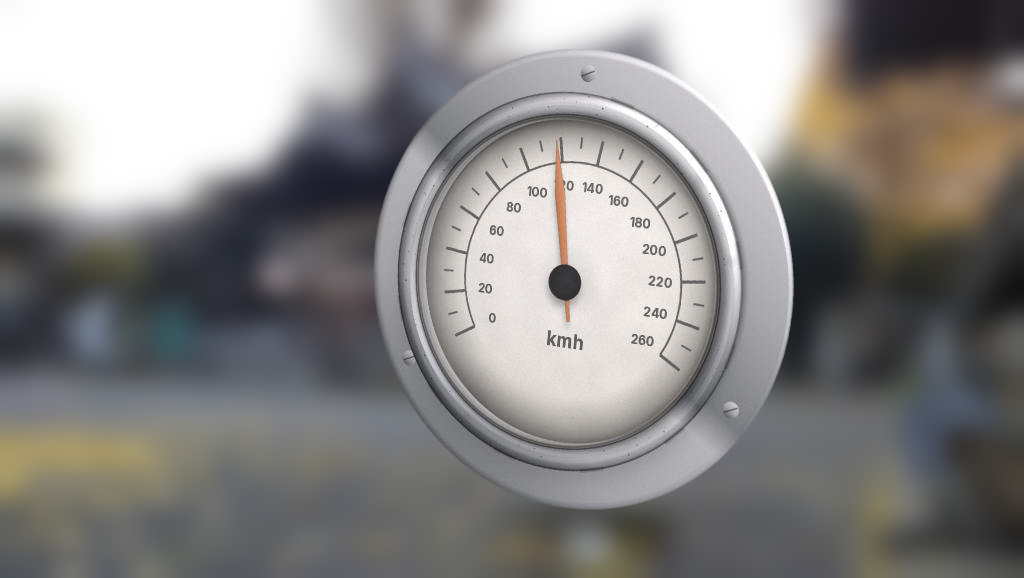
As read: {"value": 120, "unit": "km/h"}
